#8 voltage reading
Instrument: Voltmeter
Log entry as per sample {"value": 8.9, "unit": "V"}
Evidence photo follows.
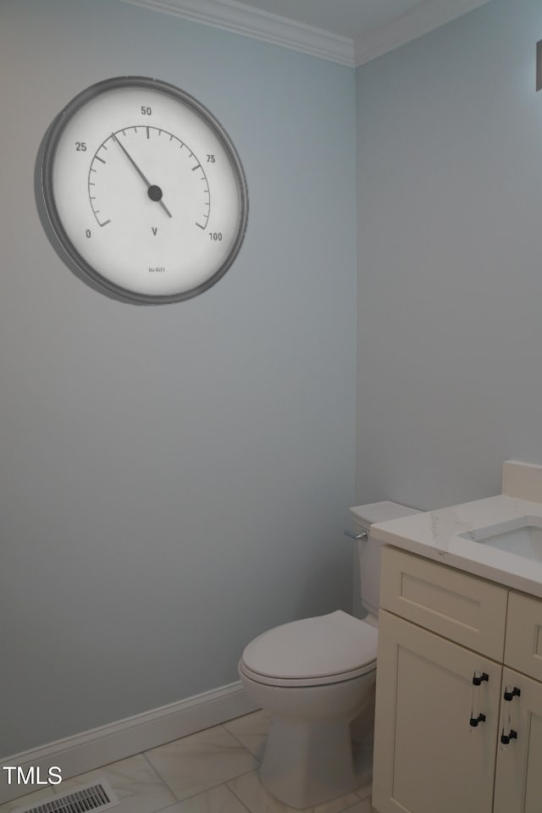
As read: {"value": 35, "unit": "V"}
